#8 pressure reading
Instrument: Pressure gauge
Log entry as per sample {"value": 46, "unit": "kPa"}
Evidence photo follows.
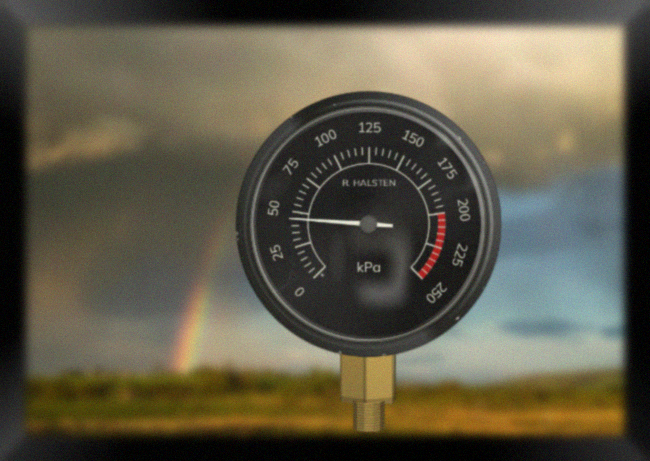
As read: {"value": 45, "unit": "kPa"}
